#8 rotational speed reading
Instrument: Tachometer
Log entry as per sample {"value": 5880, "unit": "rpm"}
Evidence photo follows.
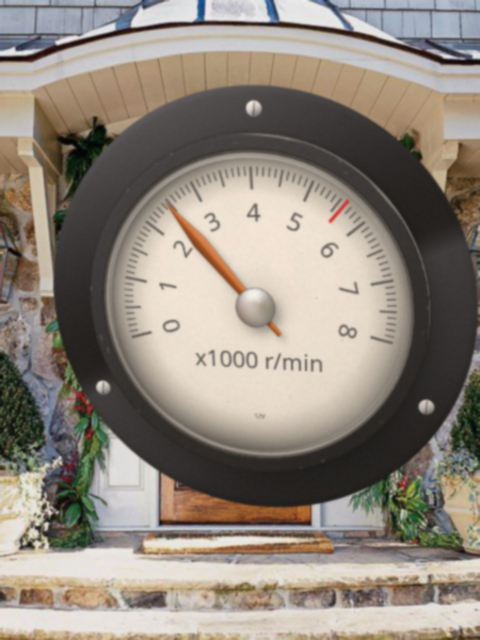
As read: {"value": 2500, "unit": "rpm"}
